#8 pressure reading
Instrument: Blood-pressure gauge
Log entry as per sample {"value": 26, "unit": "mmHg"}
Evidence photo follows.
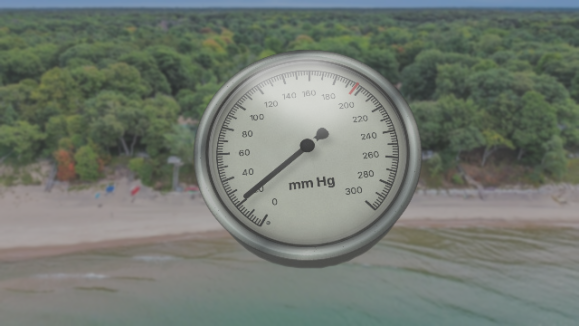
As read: {"value": 20, "unit": "mmHg"}
